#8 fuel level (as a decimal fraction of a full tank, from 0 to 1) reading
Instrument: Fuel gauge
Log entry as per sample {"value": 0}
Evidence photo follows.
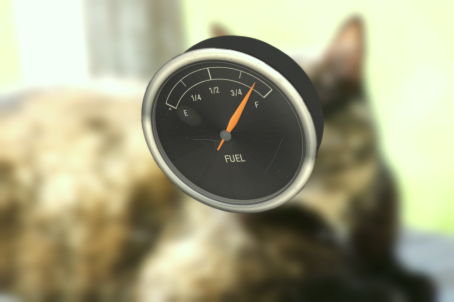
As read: {"value": 0.875}
